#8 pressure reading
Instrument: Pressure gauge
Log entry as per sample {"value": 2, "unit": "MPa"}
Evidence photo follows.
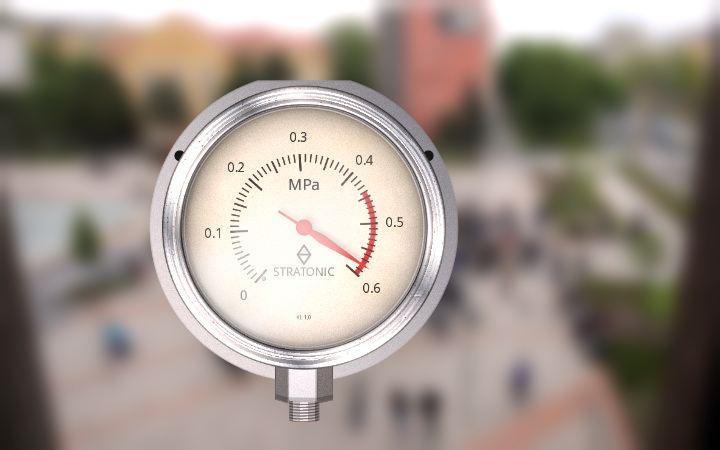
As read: {"value": 0.58, "unit": "MPa"}
